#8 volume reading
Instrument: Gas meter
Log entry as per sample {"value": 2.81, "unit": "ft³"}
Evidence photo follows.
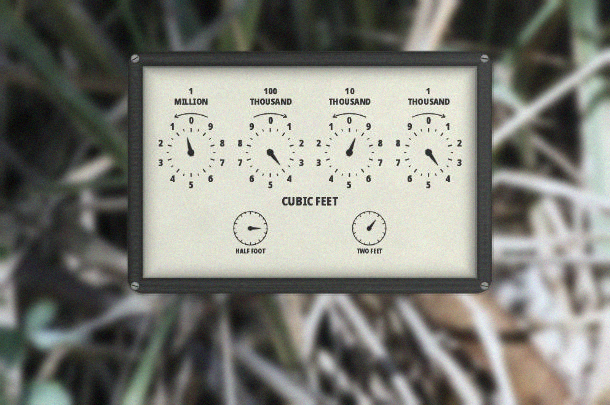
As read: {"value": 39400, "unit": "ft³"}
